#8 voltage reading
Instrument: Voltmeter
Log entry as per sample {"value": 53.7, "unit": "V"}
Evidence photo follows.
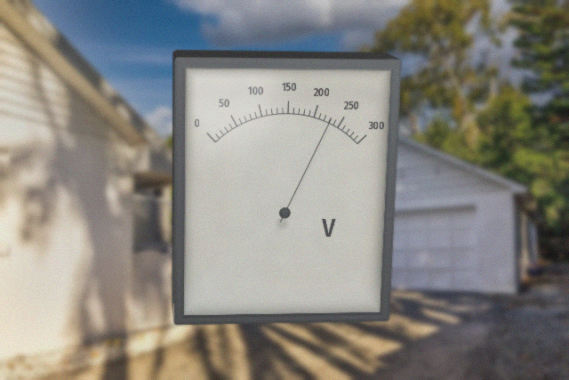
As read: {"value": 230, "unit": "V"}
